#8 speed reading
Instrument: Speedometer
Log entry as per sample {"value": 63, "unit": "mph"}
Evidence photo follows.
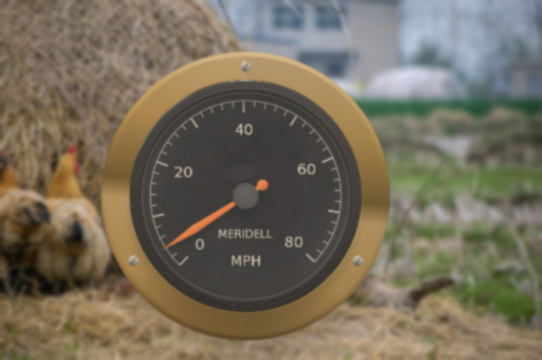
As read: {"value": 4, "unit": "mph"}
